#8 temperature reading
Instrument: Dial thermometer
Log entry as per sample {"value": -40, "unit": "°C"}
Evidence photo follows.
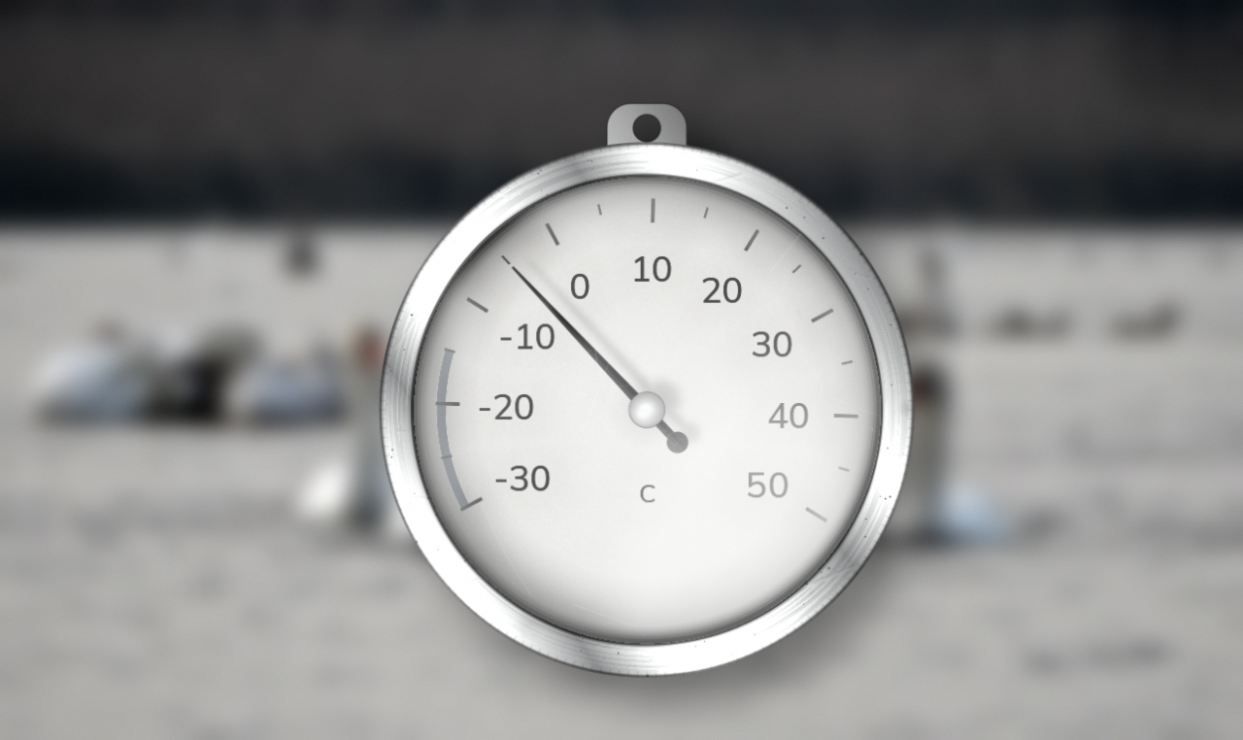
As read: {"value": -5, "unit": "°C"}
